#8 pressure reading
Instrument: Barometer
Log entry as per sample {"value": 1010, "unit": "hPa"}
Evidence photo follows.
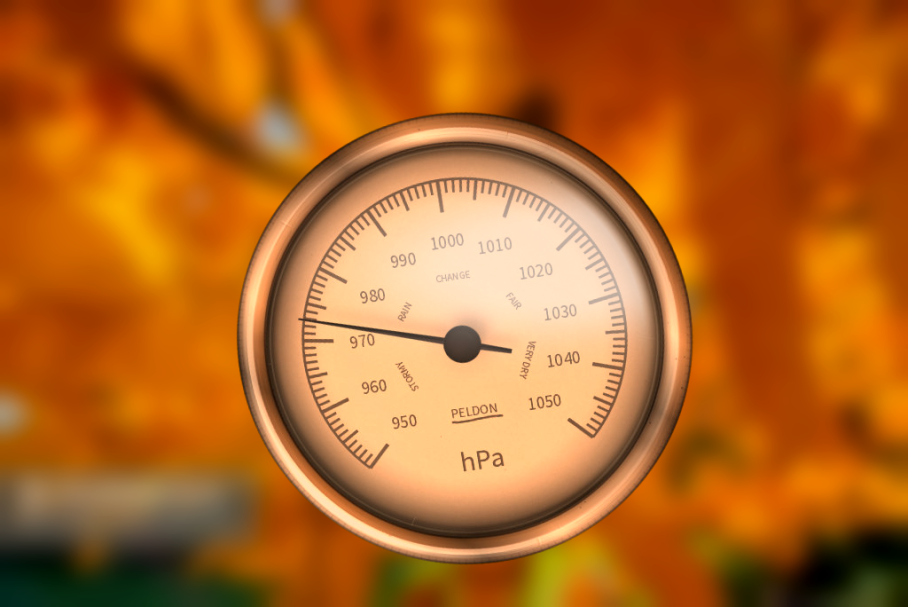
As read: {"value": 973, "unit": "hPa"}
